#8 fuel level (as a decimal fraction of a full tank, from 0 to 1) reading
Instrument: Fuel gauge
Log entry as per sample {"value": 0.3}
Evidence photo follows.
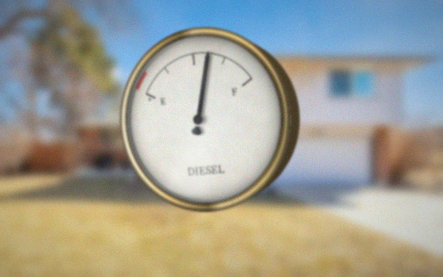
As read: {"value": 0.625}
